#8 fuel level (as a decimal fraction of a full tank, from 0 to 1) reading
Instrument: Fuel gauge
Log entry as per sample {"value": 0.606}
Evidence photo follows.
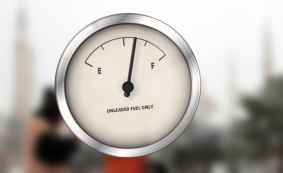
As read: {"value": 0.625}
